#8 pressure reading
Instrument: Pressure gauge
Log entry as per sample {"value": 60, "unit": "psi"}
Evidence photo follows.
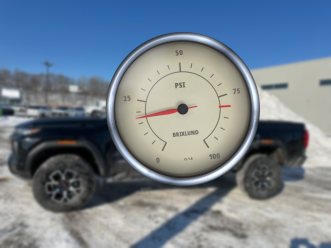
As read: {"value": 17.5, "unit": "psi"}
